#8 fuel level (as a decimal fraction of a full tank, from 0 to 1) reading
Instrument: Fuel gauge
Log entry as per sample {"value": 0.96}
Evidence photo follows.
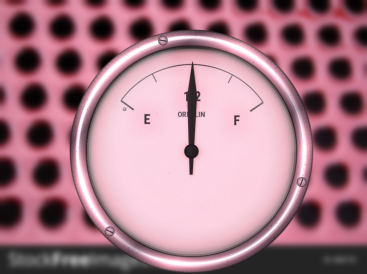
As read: {"value": 0.5}
